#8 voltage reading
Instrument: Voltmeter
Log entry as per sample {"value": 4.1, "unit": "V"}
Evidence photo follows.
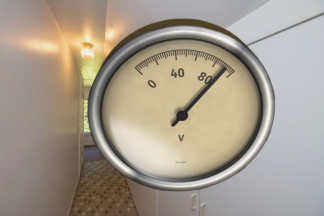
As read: {"value": 90, "unit": "V"}
